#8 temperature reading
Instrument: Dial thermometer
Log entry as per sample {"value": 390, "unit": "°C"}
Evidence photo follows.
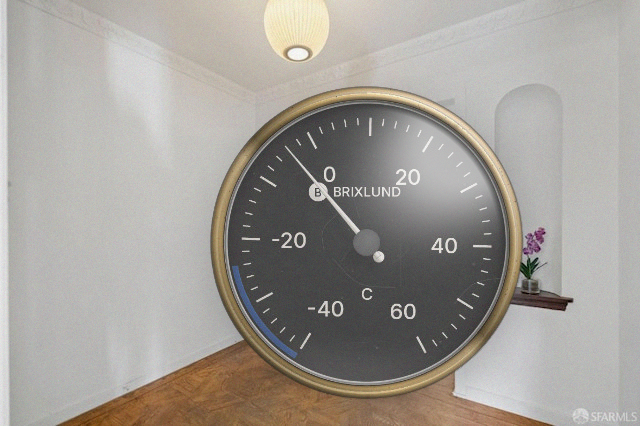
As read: {"value": -4, "unit": "°C"}
